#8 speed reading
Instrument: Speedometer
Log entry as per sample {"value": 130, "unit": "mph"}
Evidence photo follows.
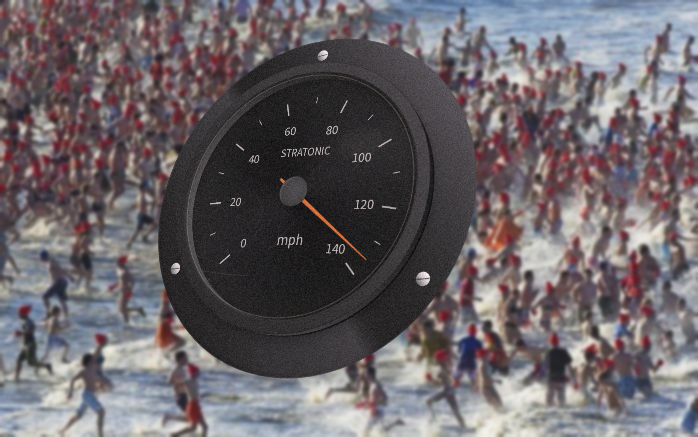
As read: {"value": 135, "unit": "mph"}
